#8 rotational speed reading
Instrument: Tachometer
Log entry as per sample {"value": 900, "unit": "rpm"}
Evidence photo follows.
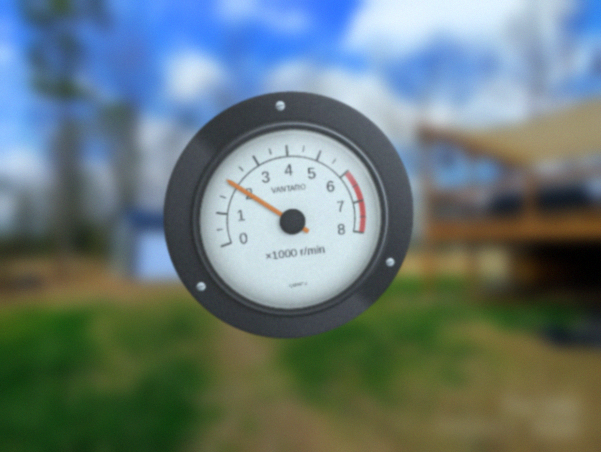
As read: {"value": 2000, "unit": "rpm"}
